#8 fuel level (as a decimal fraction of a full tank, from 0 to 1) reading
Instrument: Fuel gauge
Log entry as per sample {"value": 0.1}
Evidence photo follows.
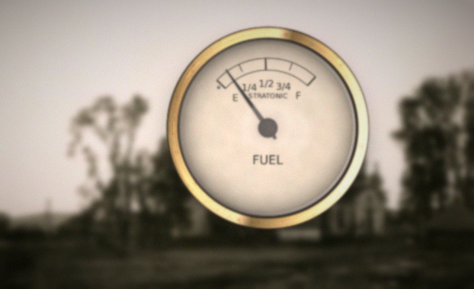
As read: {"value": 0.125}
